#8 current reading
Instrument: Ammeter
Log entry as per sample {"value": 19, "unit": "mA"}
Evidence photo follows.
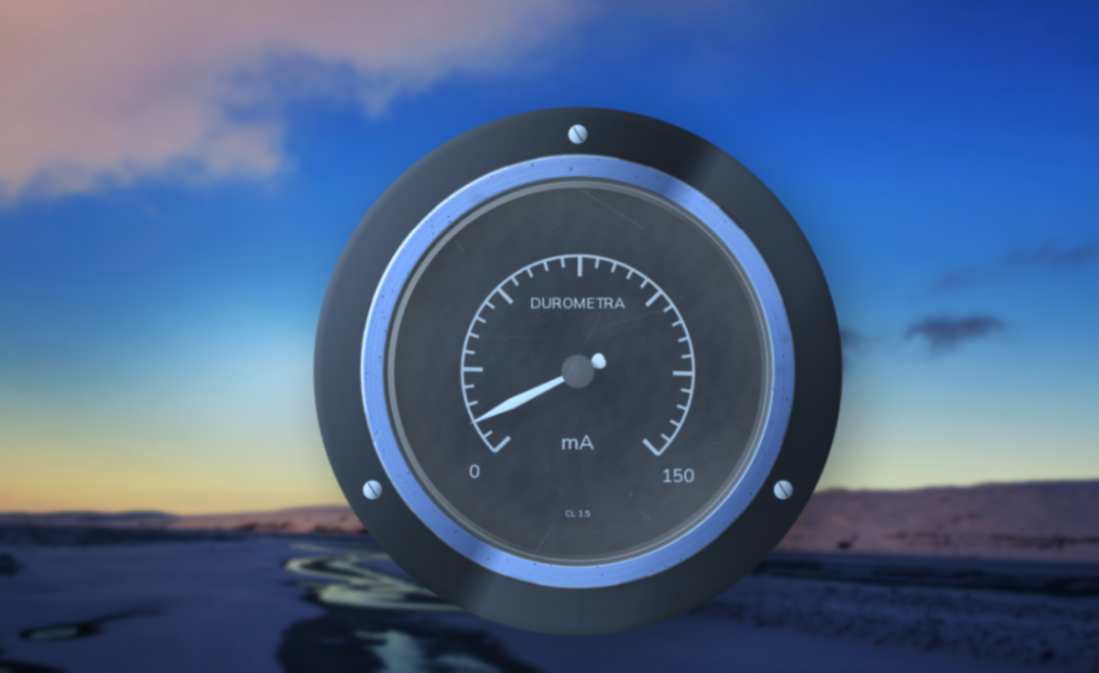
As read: {"value": 10, "unit": "mA"}
